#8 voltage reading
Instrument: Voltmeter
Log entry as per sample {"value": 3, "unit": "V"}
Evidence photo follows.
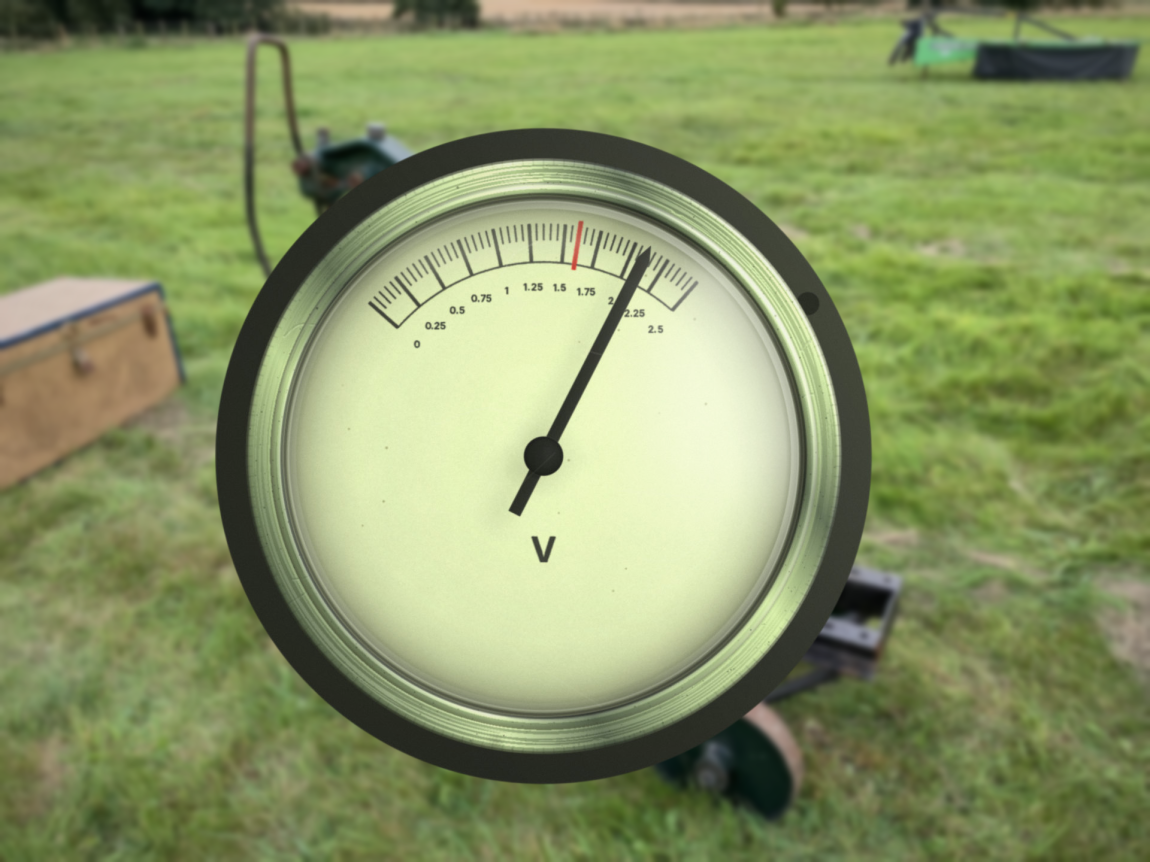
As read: {"value": 2.1, "unit": "V"}
